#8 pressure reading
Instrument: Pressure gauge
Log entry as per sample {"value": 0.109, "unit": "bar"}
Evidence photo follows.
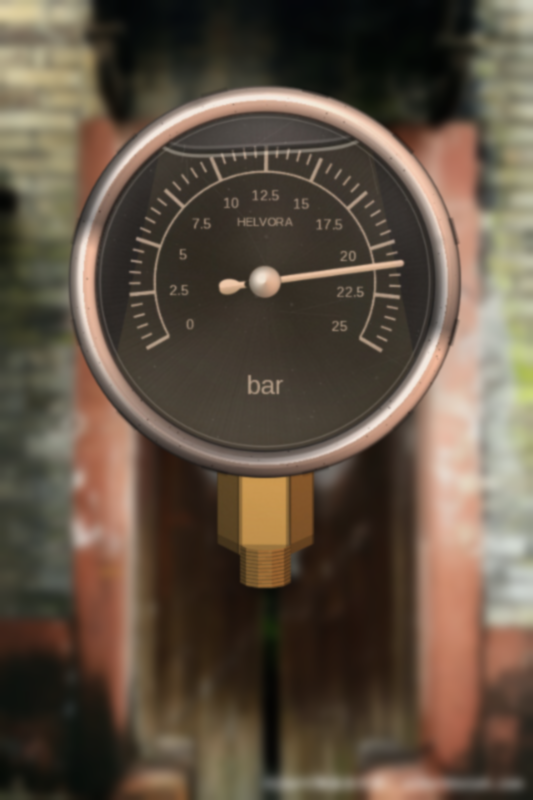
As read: {"value": 21, "unit": "bar"}
